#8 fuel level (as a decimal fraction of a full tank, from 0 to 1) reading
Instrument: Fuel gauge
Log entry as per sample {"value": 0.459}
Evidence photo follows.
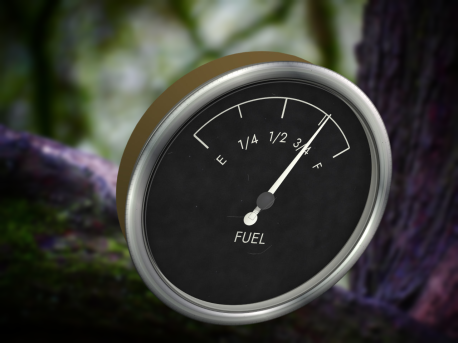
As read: {"value": 0.75}
